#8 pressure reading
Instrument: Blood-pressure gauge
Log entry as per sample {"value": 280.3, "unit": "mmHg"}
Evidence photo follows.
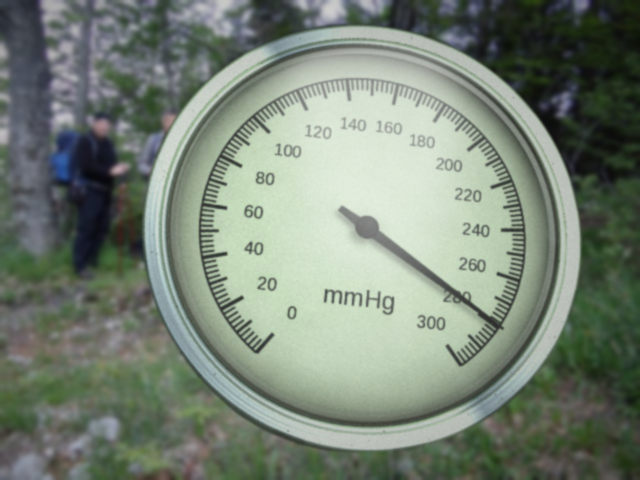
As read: {"value": 280, "unit": "mmHg"}
